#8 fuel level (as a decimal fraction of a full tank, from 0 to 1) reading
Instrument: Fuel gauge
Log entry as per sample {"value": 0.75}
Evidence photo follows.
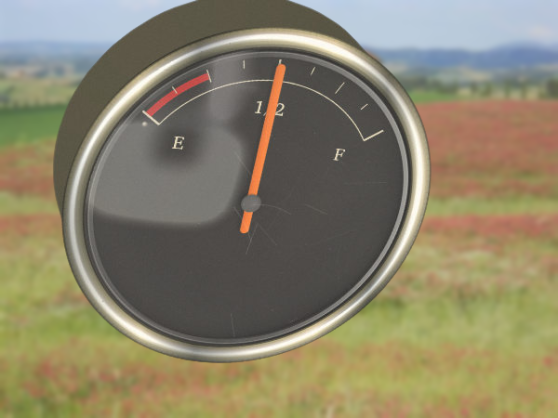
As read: {"value": 0.5}
